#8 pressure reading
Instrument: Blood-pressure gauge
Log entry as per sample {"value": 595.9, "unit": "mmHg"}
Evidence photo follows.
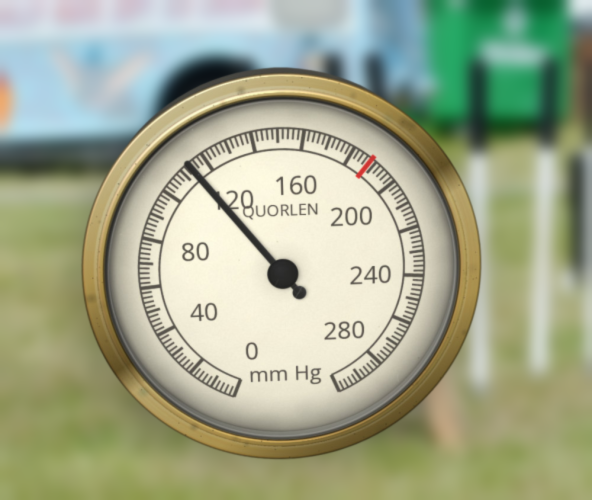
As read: {"value": 114, "unit": "mmHg"}
